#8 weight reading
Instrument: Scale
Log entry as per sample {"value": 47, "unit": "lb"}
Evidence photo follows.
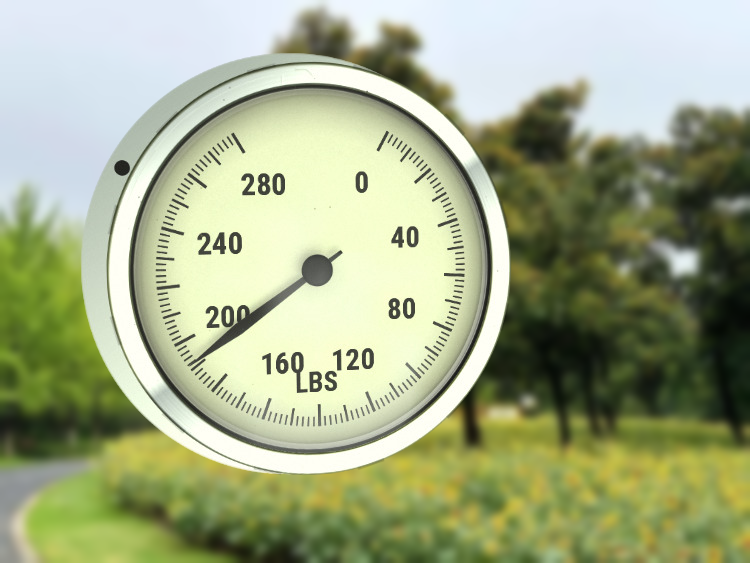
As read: {"value": 192, "unit": "lb"}
